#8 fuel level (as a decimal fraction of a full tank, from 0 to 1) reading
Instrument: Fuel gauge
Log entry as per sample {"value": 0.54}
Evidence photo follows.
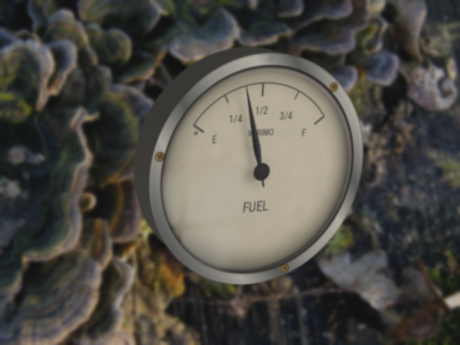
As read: {"value": 0.375}
